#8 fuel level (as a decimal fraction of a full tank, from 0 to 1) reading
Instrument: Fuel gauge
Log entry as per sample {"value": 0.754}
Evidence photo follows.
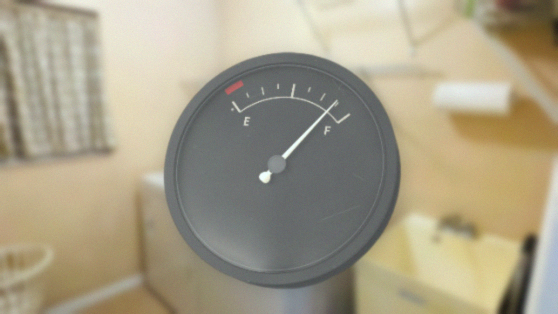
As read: {"value": 0.875}
